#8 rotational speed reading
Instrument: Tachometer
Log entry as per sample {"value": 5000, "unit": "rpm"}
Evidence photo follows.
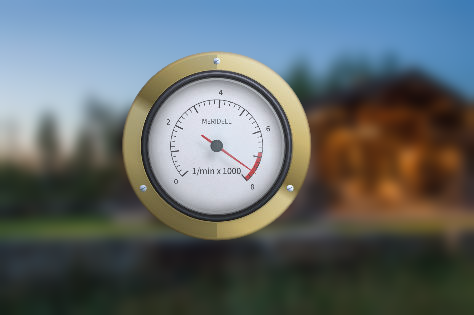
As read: {"value": 7600, "unit": "rpm"}
